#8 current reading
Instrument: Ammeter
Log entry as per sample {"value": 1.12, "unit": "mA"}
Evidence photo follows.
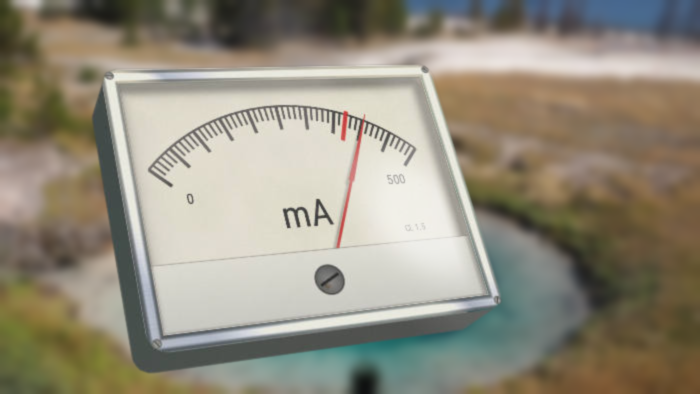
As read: {"value": 400, "unit": "mA"}
